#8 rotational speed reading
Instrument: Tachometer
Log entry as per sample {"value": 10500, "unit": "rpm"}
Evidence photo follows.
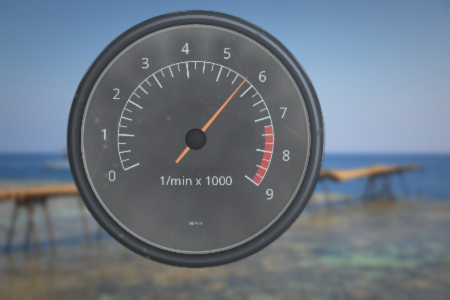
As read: {"value": 5750, "unit": "rpm"}
